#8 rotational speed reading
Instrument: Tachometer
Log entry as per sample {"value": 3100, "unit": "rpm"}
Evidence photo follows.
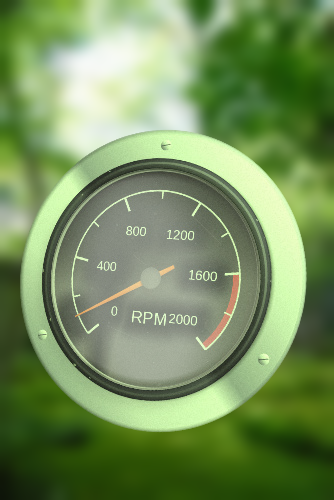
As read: {"value": 100, "unit": "rpm"}
